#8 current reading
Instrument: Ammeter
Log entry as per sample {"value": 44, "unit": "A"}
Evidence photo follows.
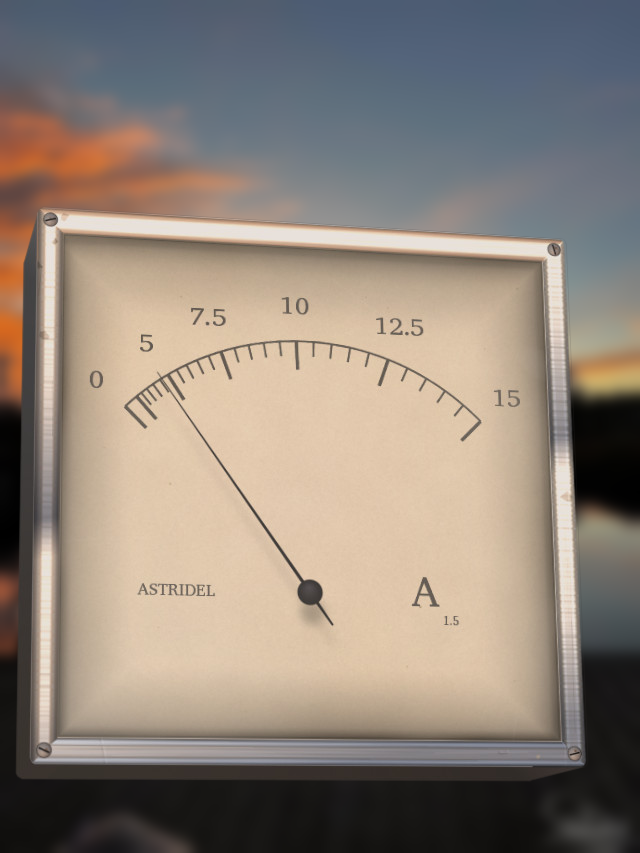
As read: {"value": 4.5, "unit": "A"}
